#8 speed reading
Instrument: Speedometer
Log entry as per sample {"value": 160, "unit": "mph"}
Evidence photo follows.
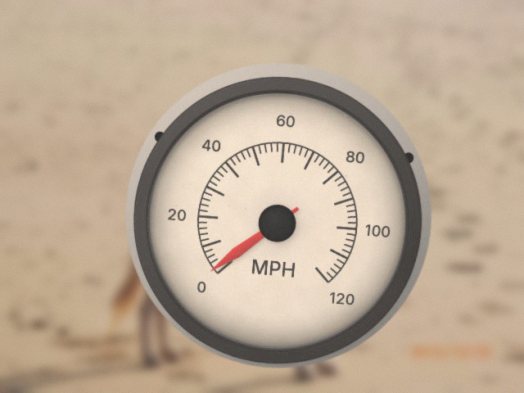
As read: {"value": 2, "unit": "mph"}
